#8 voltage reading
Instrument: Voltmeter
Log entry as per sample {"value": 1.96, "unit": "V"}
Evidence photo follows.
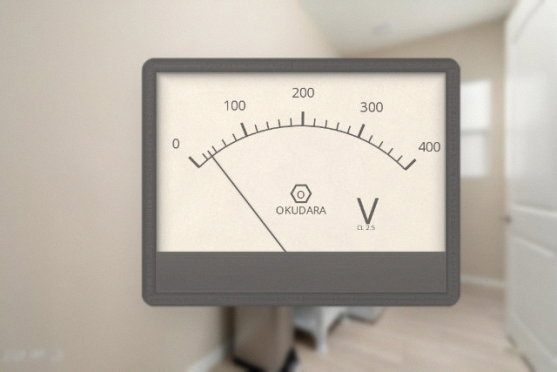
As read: {"value": 30, "unit": "V"}
